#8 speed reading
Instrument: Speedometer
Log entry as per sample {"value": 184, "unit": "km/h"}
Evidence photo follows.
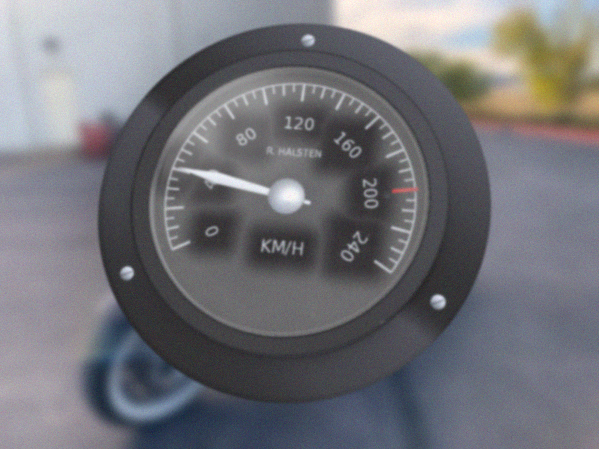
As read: {"value": 40, "unit": "km/h"}
